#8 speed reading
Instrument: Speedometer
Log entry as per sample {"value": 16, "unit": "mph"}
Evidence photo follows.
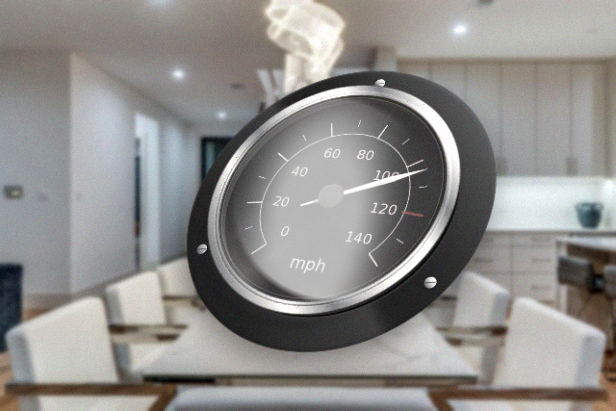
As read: {"value": 105, "unit": "mph"}
